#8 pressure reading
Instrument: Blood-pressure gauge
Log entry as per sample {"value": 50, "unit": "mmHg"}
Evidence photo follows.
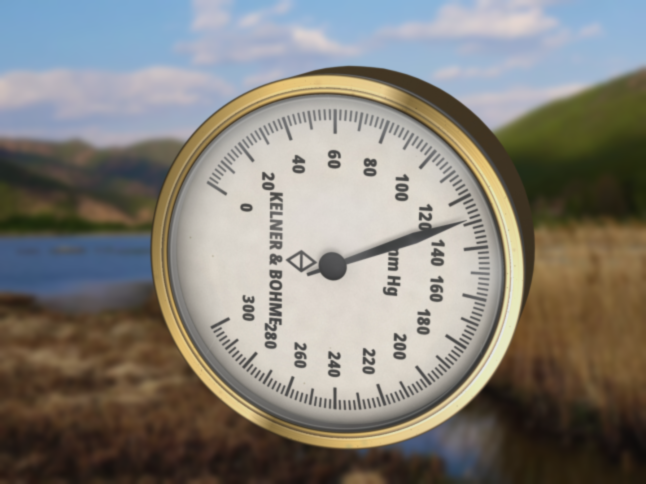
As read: {"value": 128, "unit": "mmHg"}
